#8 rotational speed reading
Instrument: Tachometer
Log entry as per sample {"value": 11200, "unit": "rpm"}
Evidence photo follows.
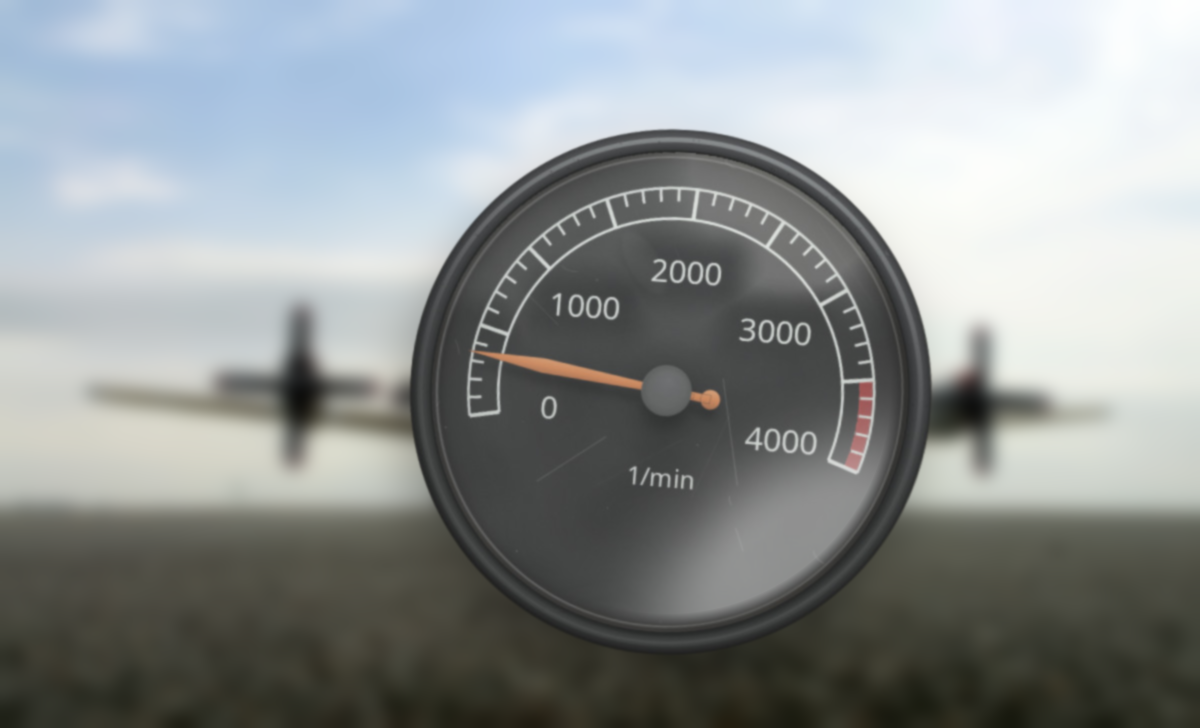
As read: {"value": 350, "unit": "rpm"}
